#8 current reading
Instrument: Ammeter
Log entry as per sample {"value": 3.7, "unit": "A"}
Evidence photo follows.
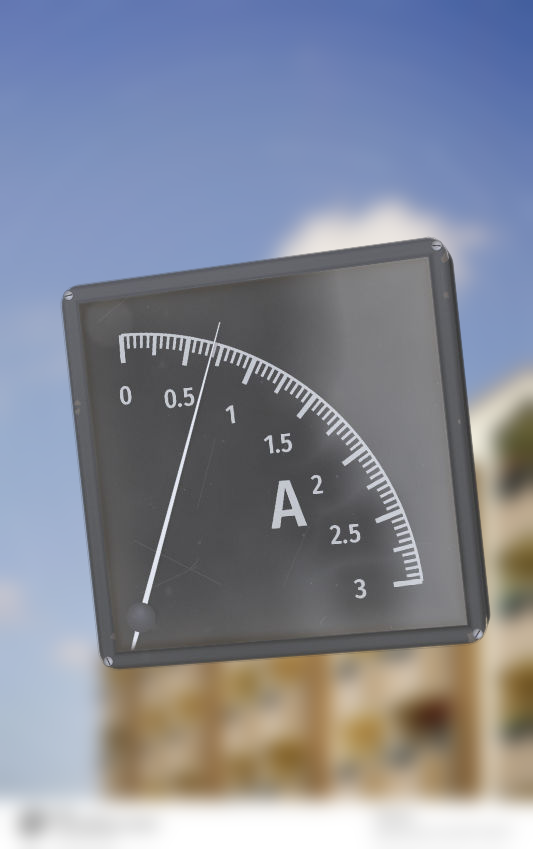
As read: {"value": 0.7, "unit": "A"}
